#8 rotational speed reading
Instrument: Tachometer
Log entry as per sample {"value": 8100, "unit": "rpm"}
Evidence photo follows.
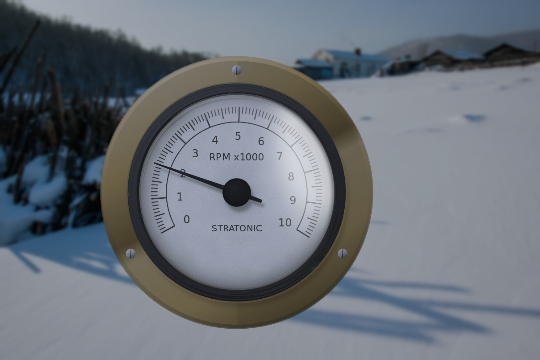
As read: {"value": 2000, "unit": "rpm"}
